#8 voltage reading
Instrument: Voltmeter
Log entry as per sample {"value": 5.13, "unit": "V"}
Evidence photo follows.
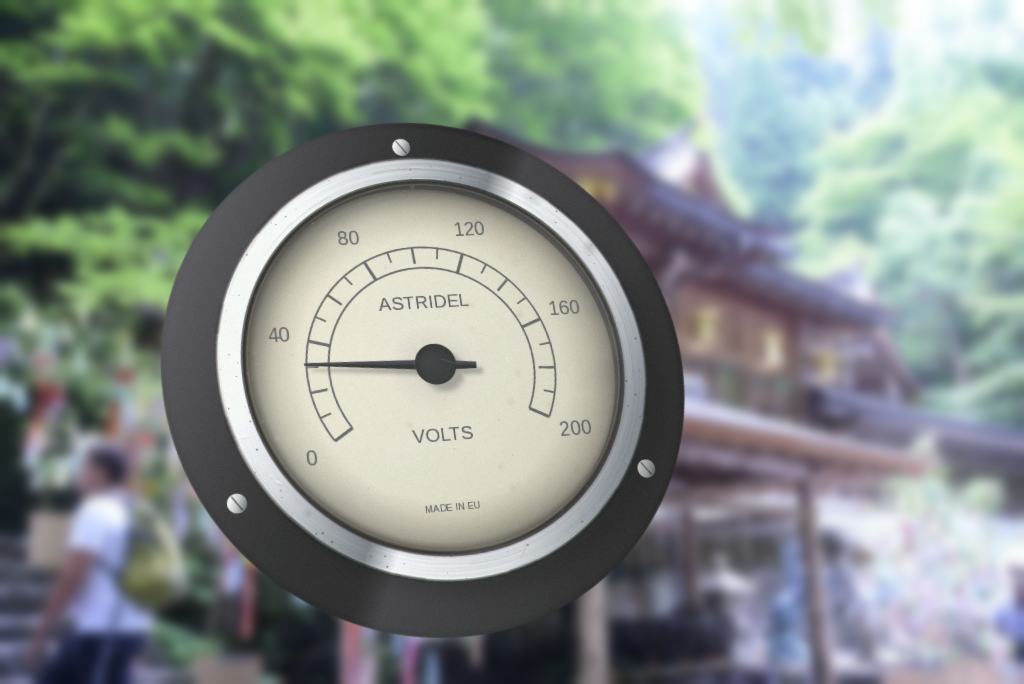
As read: {"value": 30, "unit": "V"}
